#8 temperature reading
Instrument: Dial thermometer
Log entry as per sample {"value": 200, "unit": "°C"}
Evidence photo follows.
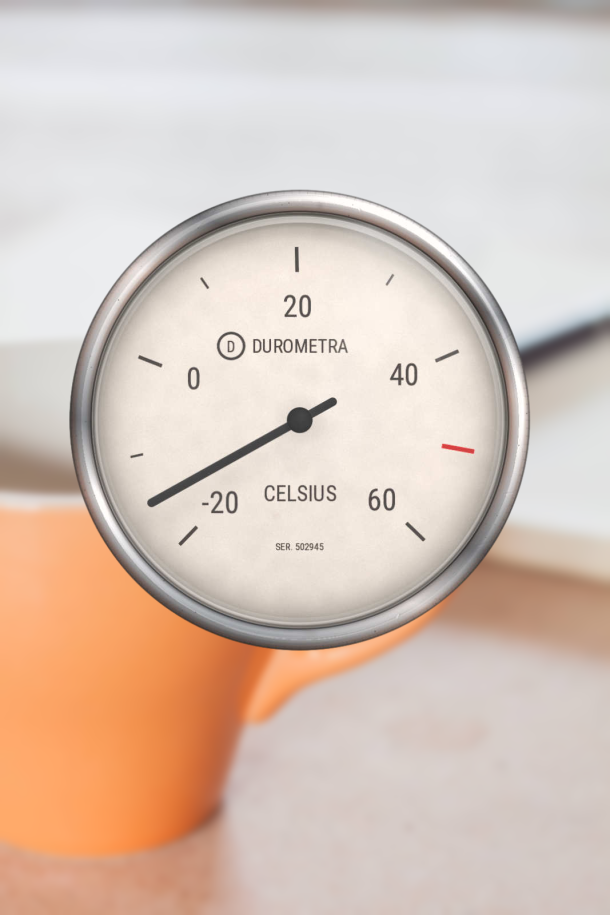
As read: {"value": -15, "unit": "°C"}
